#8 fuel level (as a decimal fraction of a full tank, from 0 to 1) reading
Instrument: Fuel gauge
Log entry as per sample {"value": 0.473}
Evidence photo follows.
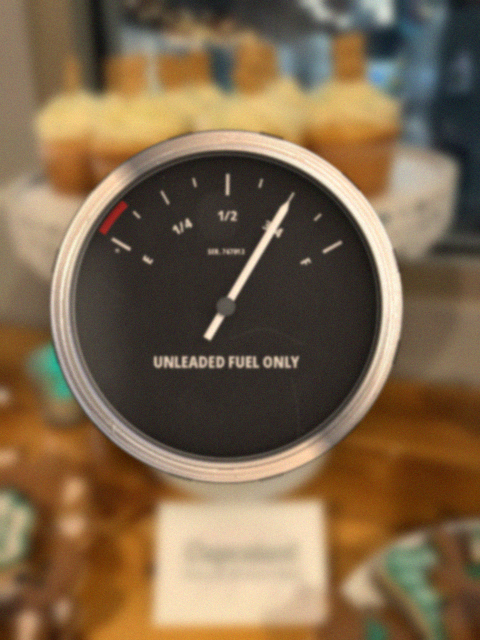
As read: {"value": 0.75}
